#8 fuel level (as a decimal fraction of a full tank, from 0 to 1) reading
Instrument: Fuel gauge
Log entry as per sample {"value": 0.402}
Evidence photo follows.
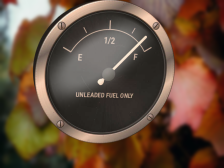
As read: {"value": 0.875}
